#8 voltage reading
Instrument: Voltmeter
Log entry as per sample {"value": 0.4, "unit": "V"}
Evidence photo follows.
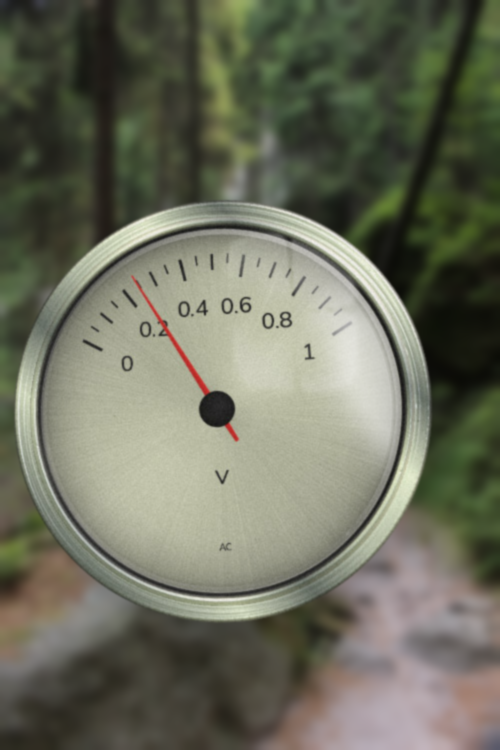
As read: {"value": 0.25, "unit": "V"}
